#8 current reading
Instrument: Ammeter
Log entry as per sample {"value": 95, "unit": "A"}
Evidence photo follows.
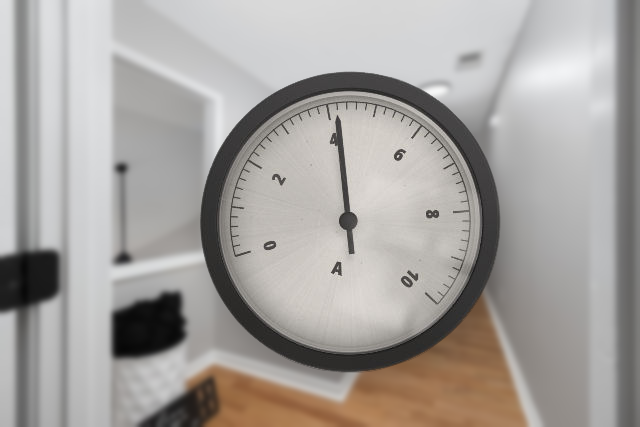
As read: {"value": 4.2, "unit": "A"}
